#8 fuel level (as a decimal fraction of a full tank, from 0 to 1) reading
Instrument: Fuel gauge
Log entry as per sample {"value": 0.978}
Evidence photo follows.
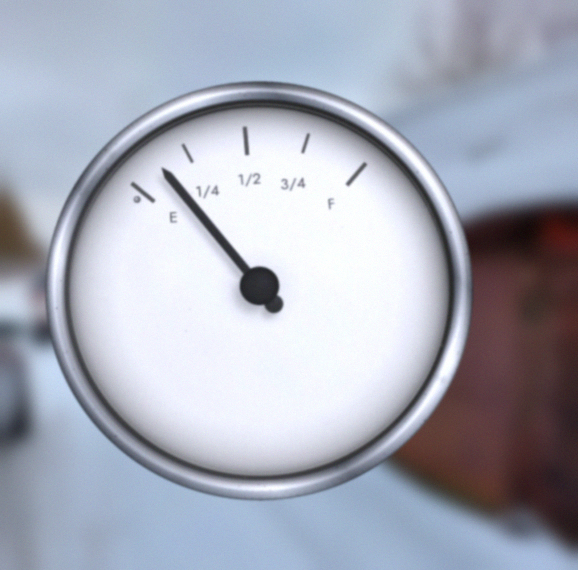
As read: {"value": 0.125}
